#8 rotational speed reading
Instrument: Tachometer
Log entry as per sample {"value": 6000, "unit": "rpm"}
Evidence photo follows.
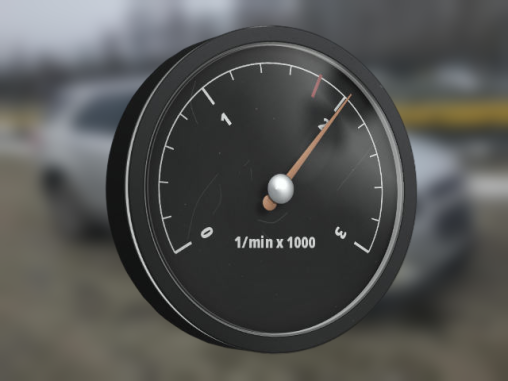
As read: {"value": 2000, "unit": "rpm"}
